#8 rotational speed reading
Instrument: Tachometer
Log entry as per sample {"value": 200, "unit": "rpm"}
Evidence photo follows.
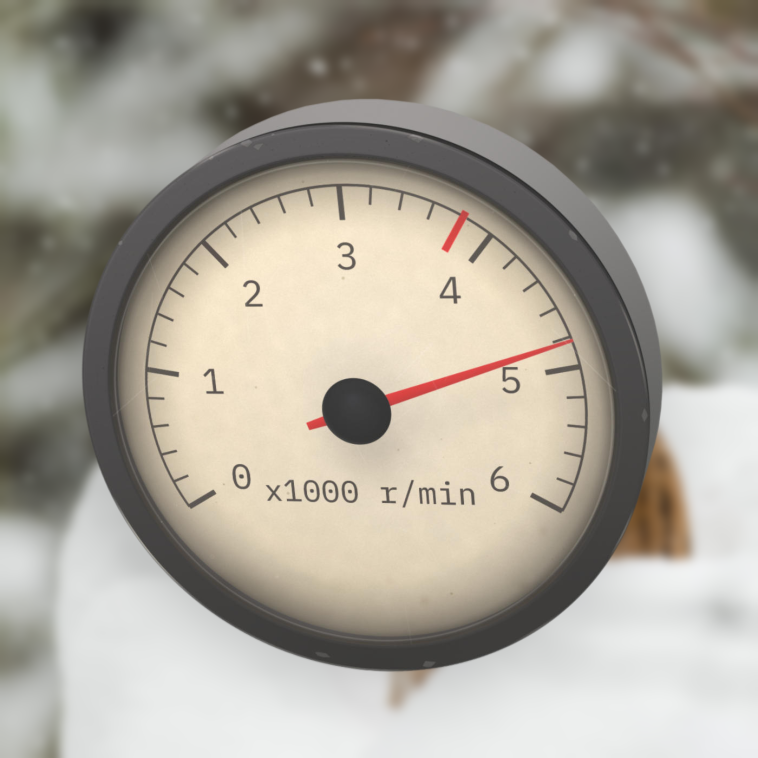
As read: {"value": 4800, "unit": "rpm"}
